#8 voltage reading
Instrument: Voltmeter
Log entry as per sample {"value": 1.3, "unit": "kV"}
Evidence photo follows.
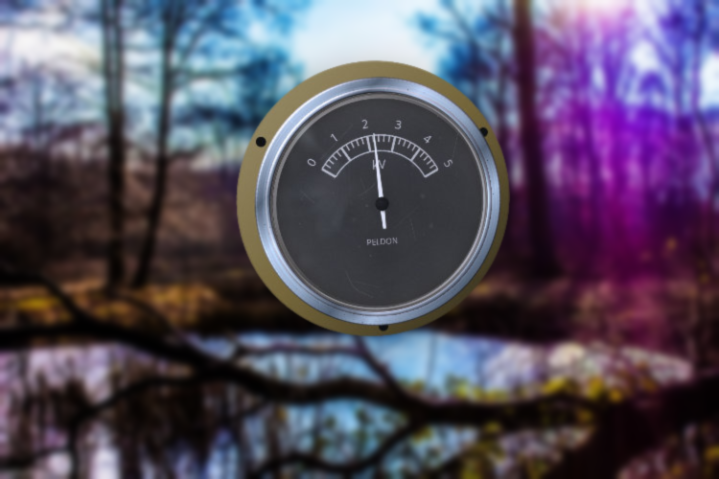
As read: {"value": 2.2, "unit": "kV"}
